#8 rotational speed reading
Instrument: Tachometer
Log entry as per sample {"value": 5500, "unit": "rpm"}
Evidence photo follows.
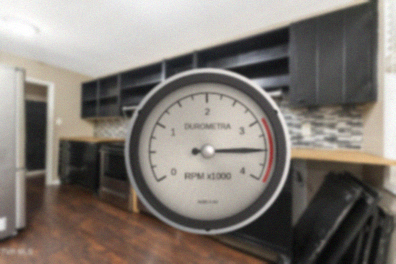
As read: {"value": 3500, "unit": "rpm"}
